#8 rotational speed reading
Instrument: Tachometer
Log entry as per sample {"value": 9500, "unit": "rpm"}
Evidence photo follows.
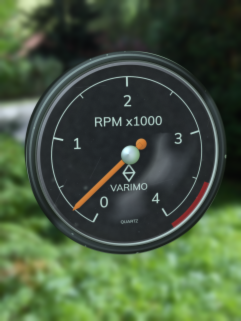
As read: {"value": 250, "unit": "rpm"}
